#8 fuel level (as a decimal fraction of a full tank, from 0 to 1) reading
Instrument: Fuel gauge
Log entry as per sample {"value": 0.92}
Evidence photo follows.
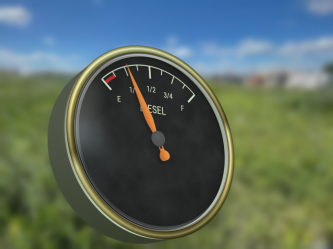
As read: {"value": 0.25}
